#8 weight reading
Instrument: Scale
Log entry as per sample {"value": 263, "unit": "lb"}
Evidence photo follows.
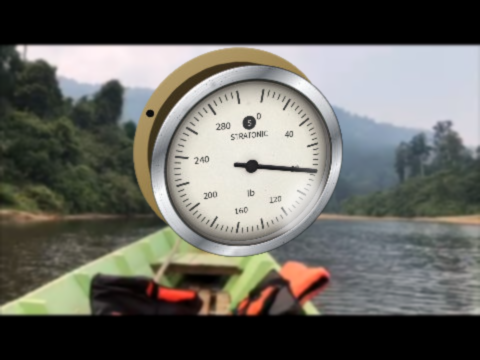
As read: {"value": 80, "unit": "lb"}
